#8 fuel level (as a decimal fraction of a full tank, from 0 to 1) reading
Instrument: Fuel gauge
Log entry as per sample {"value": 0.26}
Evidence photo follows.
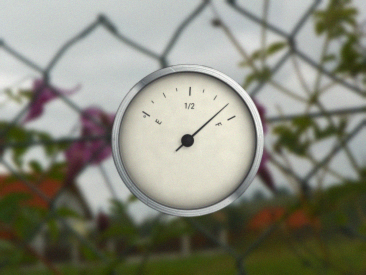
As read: {"value": 0.875}
